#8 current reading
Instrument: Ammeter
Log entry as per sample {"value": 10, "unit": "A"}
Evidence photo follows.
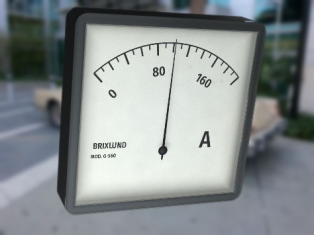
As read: {"value": 100, "unit": "A"}
